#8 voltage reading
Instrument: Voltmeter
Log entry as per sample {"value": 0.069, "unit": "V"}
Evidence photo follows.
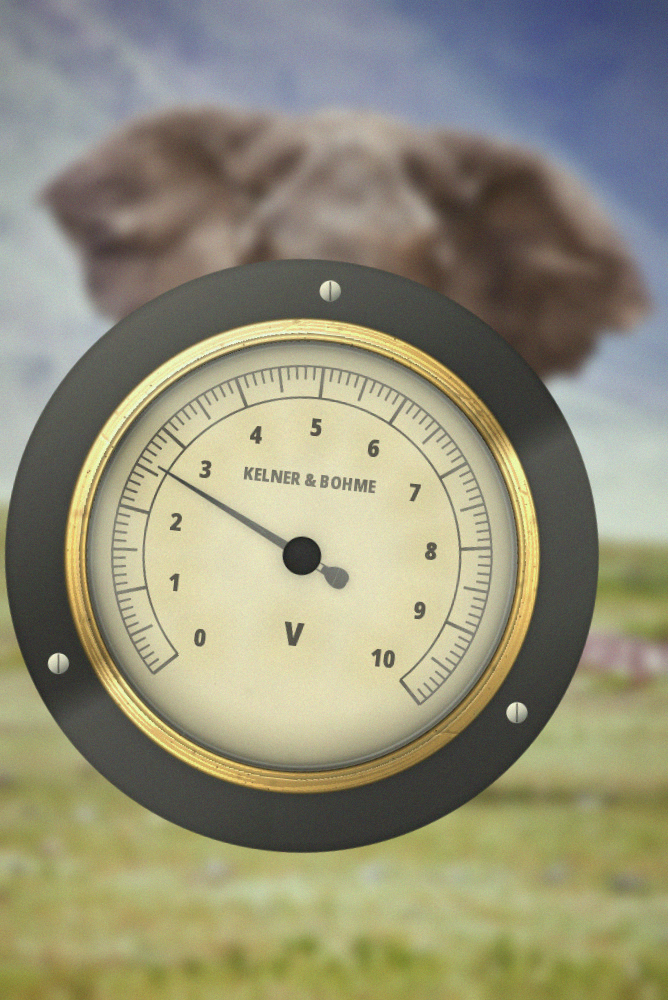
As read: {"value": 2.6, "unit": "V"}
